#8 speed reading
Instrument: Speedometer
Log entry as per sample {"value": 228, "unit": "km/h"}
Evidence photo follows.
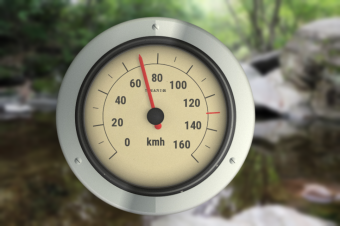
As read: {"value": 70, "unit": "km/h"}
